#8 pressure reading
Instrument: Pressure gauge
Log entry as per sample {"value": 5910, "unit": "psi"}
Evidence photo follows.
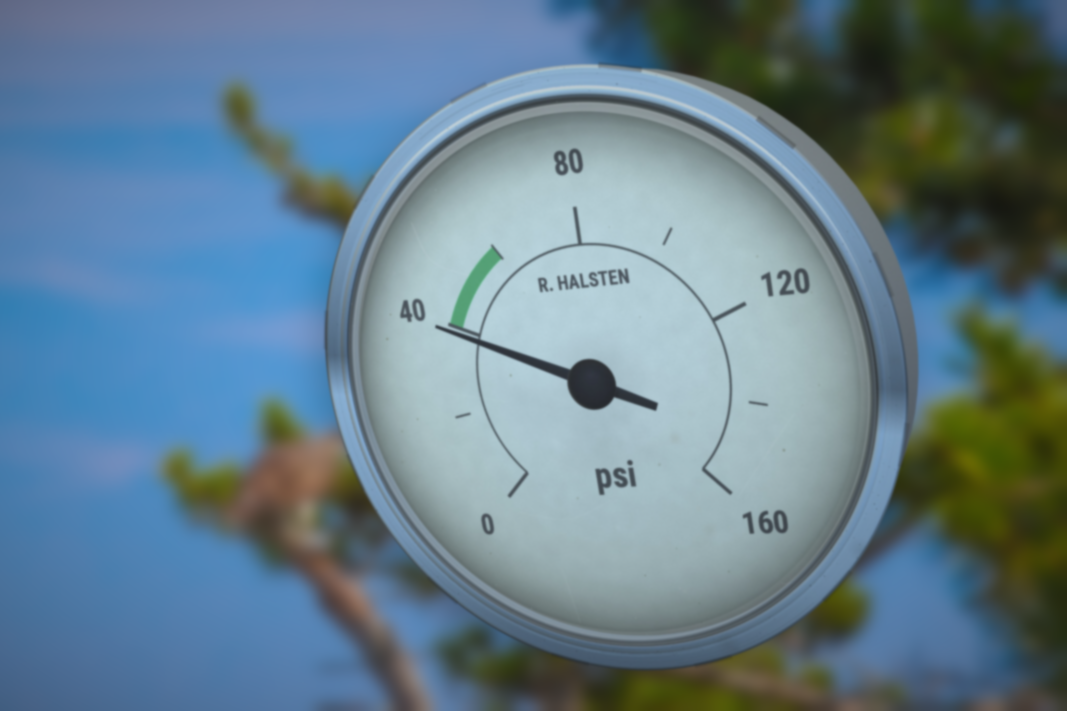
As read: {"value": 40, "unit": "psi"}
